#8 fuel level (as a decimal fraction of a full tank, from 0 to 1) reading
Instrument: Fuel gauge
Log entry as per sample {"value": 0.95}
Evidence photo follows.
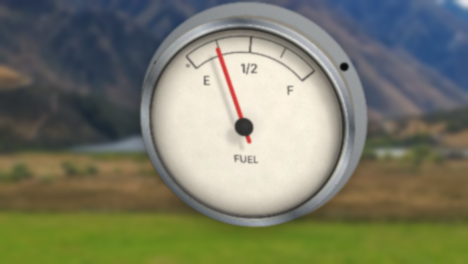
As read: {"value": 0.25}
